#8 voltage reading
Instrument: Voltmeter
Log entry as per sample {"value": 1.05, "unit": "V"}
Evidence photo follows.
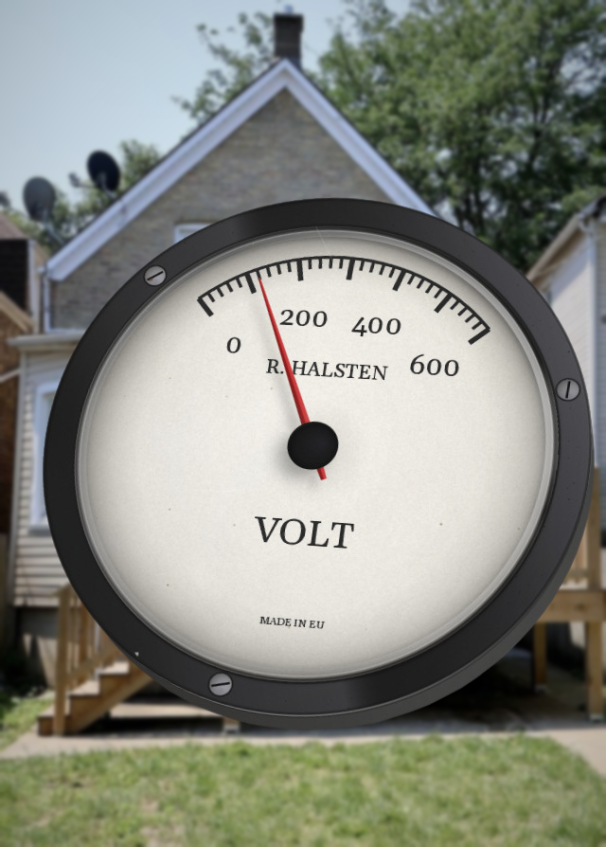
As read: {"value": 120, "unit": "V"}
